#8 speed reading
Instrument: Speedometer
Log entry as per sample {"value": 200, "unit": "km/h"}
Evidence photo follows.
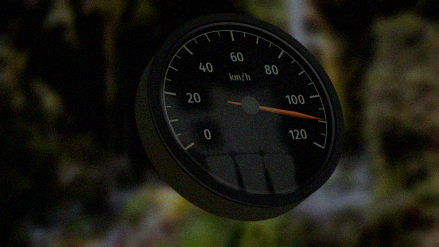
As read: {"value": 110, "unit": "km/h"}
